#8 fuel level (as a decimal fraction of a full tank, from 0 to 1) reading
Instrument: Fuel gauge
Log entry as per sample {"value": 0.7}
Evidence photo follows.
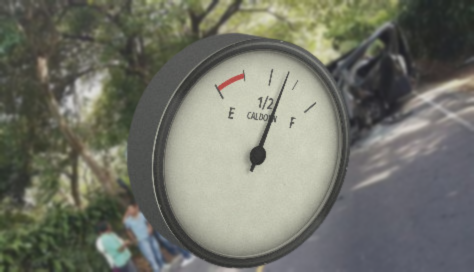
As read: {"value": 0.625}
